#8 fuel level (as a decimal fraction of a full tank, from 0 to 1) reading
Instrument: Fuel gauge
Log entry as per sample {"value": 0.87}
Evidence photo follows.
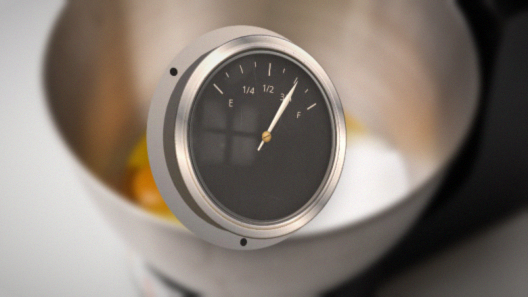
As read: {"value": 0.75}
